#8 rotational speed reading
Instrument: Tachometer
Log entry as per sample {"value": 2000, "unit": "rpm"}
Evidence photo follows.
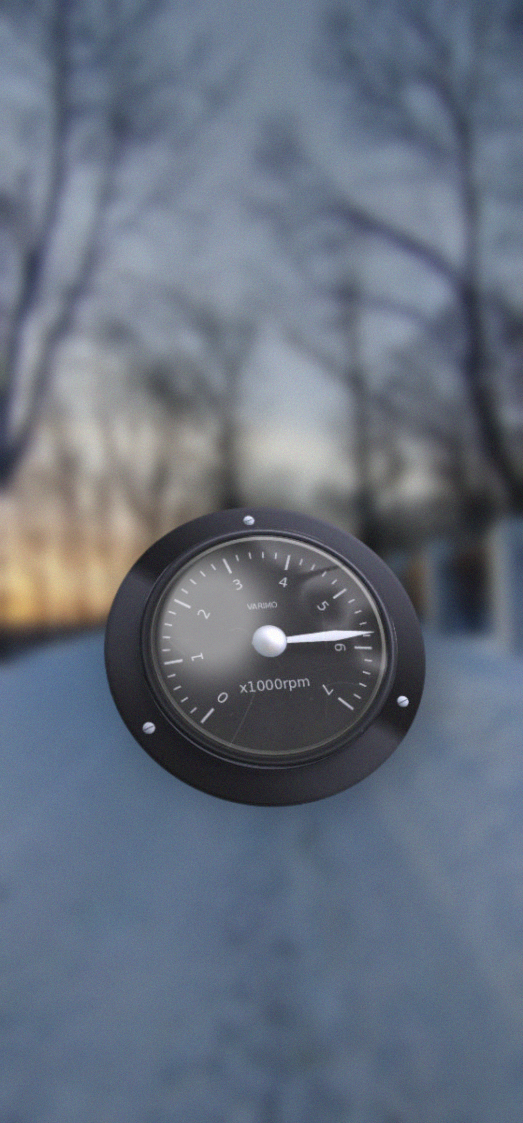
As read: {"value": 5800, "unit": "rpm"}
